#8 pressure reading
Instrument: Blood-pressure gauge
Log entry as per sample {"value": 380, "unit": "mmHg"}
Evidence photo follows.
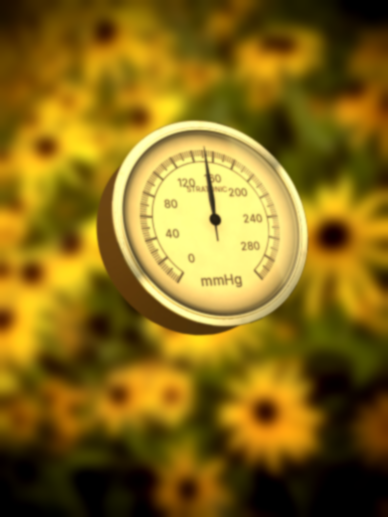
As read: {"value": 150, "unit": "mmHg"}
